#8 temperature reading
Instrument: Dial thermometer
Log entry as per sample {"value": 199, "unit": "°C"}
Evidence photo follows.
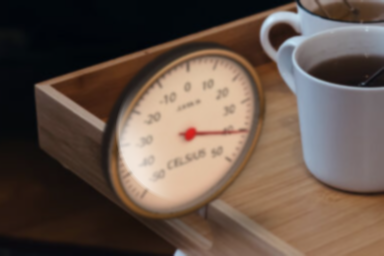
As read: {"value": 40, "unit": "°C"}
